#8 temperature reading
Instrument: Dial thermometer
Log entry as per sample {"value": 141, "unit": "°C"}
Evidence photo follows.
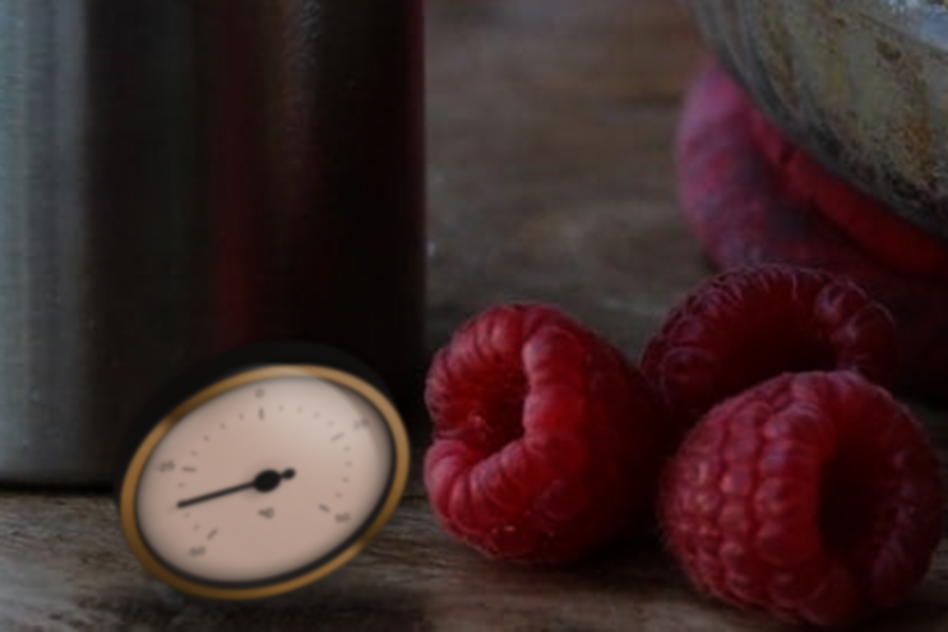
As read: {"value": -35, "unit": "°C"}
